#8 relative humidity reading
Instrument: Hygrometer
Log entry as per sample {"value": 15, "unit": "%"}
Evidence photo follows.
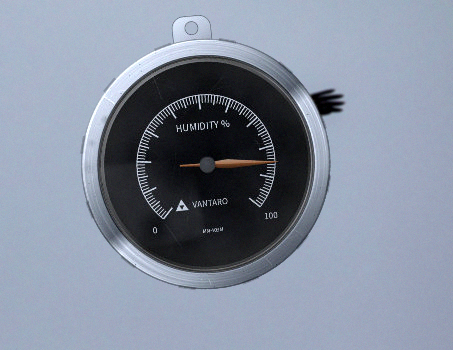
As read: {"value": 85, "unit": "%"}
